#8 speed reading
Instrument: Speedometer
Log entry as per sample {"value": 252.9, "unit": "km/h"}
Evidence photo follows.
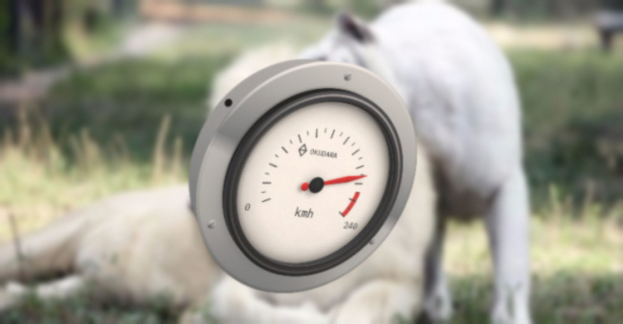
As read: {"value": 190, "unit": "km/h"}
